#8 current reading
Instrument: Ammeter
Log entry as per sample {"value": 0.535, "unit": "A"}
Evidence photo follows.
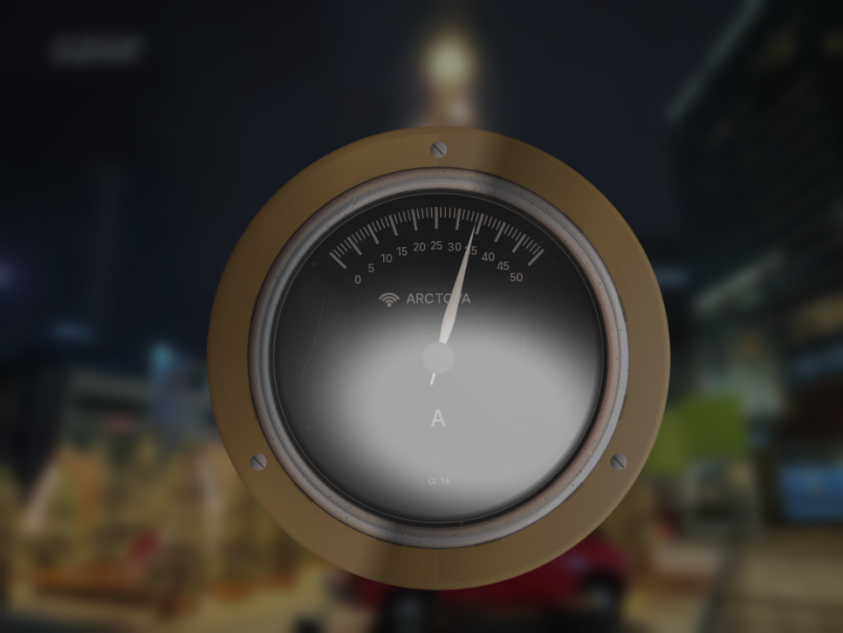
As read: {"value": 34, "unit": "A"}
